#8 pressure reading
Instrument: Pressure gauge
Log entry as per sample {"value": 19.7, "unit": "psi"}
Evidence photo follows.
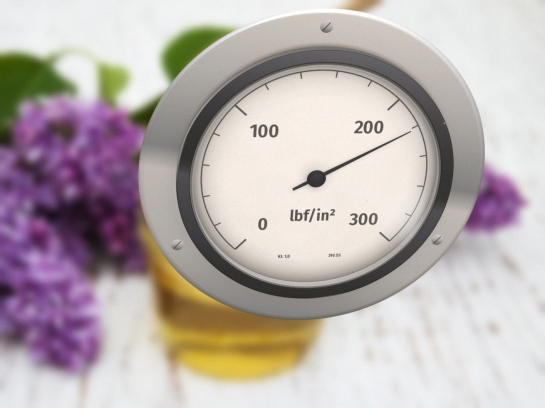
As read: {"value": 220, "unit": "psi"}
